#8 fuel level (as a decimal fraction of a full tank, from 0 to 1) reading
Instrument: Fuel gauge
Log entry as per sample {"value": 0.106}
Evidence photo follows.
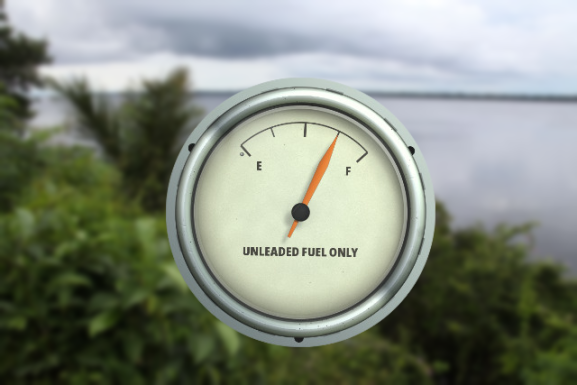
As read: {"value": 0.75}
